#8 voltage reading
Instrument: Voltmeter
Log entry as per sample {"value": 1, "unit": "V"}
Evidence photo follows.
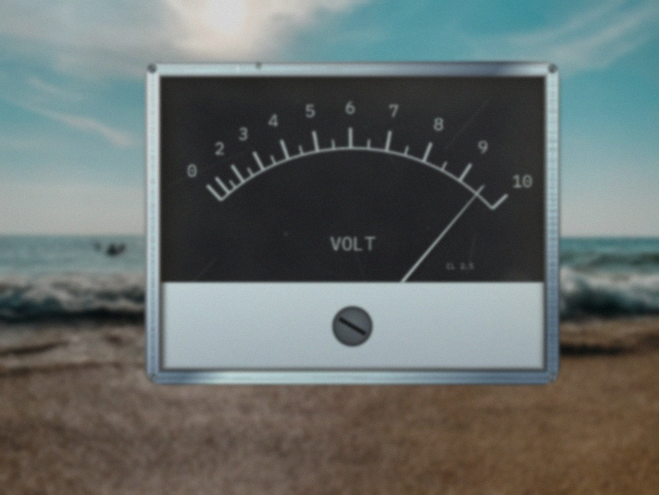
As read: {"value": 9.5, "unit": "V"}
